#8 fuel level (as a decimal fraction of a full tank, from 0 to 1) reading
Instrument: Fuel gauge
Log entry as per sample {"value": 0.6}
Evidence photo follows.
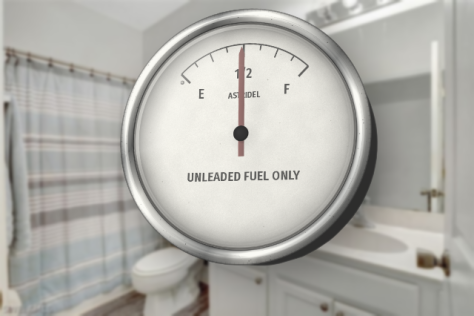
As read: {"value": 0.5}
